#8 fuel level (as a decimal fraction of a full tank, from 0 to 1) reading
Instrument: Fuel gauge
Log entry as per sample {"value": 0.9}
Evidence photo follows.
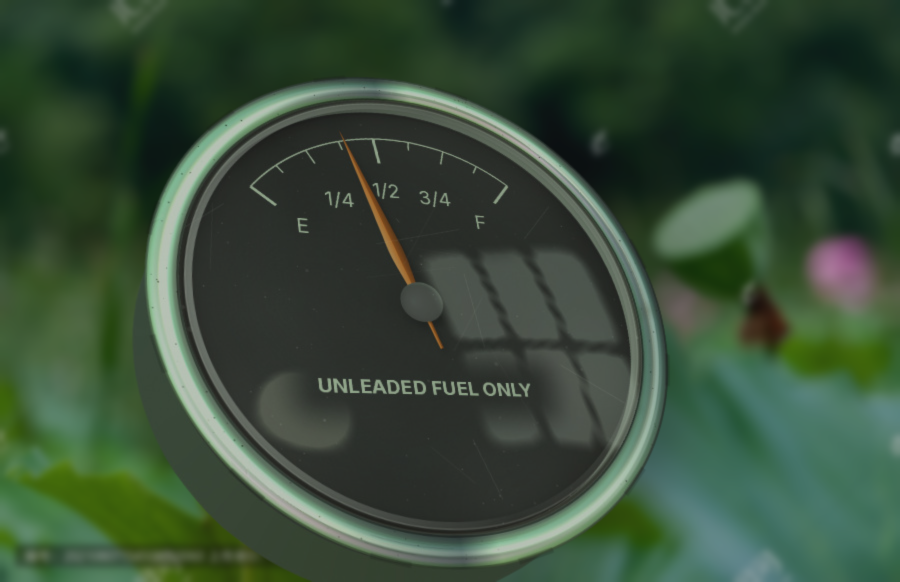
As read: {"value": 0.375}
